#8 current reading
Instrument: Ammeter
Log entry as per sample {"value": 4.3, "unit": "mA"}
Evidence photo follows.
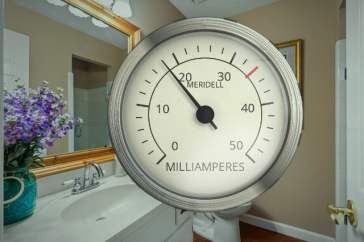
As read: {"value": 18, "unit": "mA"}
